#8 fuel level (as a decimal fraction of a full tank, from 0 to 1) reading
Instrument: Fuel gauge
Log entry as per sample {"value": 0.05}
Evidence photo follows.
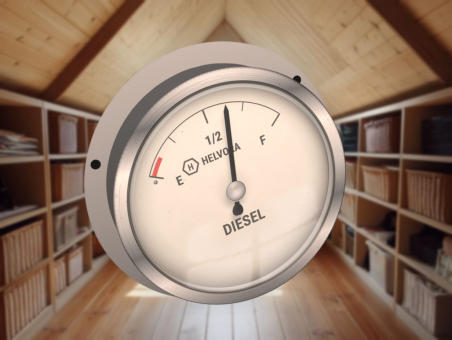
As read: {"value": 0.625}
